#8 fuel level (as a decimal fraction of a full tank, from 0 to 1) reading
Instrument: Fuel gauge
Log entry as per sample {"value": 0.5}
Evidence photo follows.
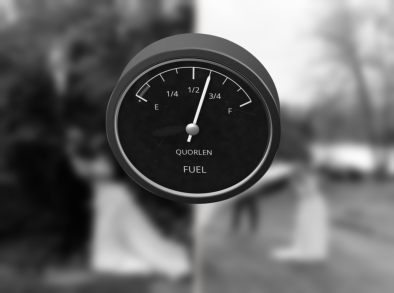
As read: {"value": 0.625}
